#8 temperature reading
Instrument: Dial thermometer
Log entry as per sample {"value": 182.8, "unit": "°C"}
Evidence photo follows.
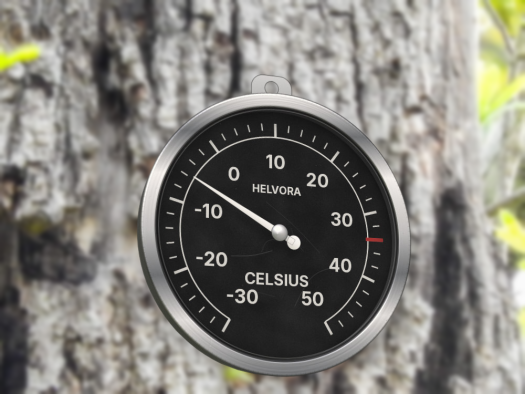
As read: {"value": -6, "unit": "°C"}
